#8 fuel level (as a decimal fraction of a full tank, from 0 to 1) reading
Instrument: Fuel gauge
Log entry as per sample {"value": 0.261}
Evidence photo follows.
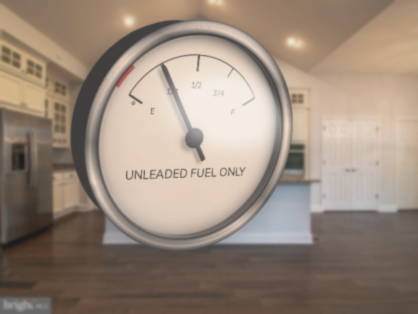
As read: {"value": 0.25}
